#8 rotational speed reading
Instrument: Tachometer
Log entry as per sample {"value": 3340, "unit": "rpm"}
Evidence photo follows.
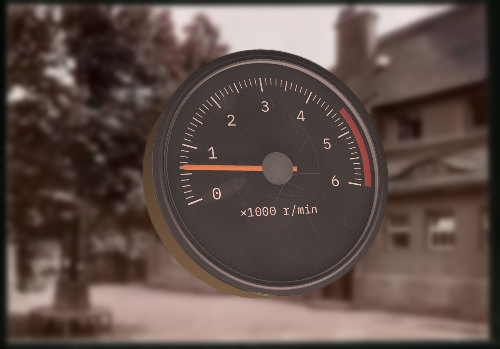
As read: {"value": 600, "unit": "rpm"}
